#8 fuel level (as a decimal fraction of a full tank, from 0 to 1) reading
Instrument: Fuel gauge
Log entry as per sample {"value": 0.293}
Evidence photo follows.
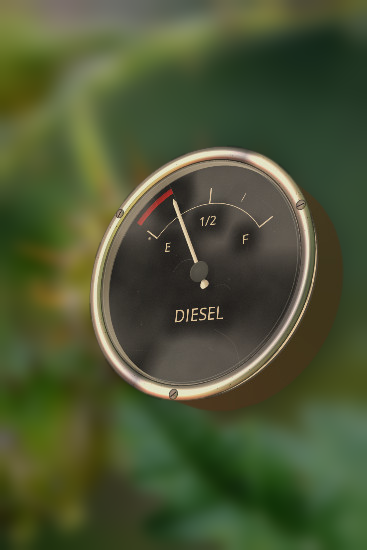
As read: {"value": 0.25}
